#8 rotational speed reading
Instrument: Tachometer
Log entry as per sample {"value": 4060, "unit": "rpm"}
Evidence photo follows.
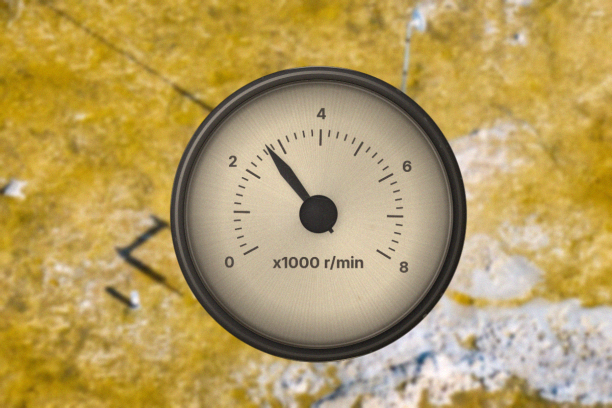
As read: {"value": 2700, "unit": "rpm"}
